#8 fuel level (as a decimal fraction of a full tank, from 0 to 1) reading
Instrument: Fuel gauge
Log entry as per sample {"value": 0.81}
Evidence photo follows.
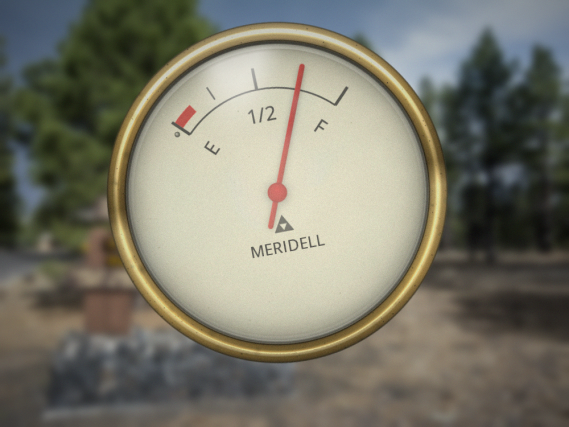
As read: {"value": 0.75}
